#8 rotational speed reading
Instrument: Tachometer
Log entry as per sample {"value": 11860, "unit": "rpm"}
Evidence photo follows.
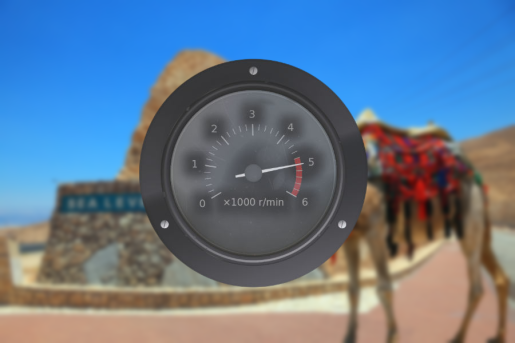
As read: {"value": 5000, "unit": "rpm"}
